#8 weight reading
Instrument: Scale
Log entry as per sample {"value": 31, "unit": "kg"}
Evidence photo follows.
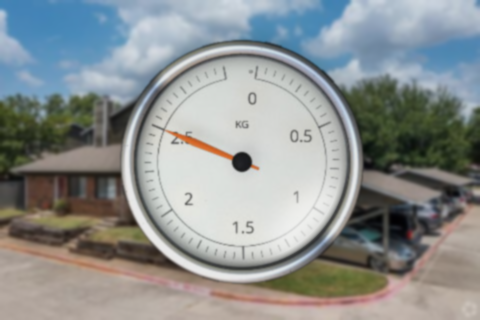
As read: {"value": 2.5, "unit": "kg"}
